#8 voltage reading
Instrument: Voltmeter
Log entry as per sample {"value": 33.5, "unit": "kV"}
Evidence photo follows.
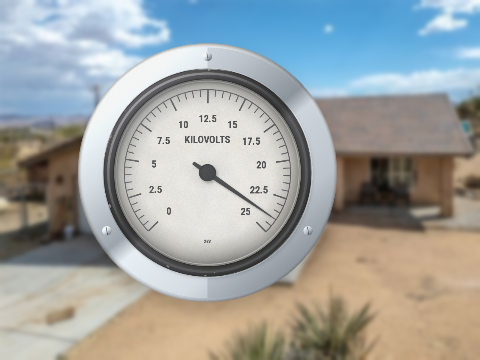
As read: {"value": 24, "unit": "kV"}
